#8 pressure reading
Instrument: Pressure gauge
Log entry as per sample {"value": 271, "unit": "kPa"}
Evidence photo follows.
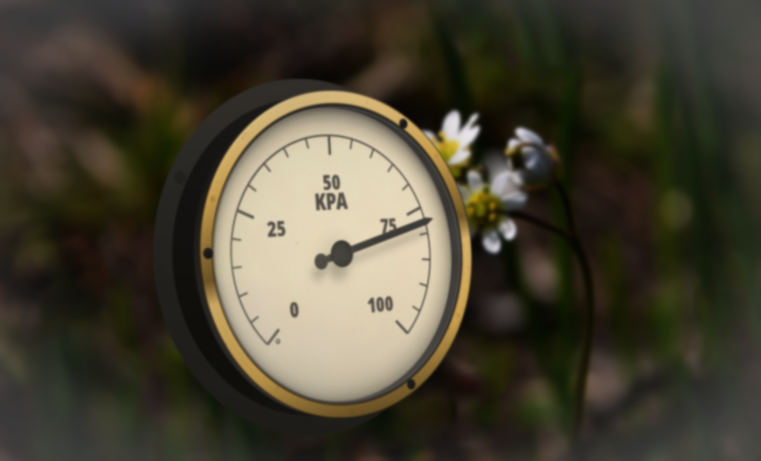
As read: {"value": 77.5, "unit": "kPa"}
